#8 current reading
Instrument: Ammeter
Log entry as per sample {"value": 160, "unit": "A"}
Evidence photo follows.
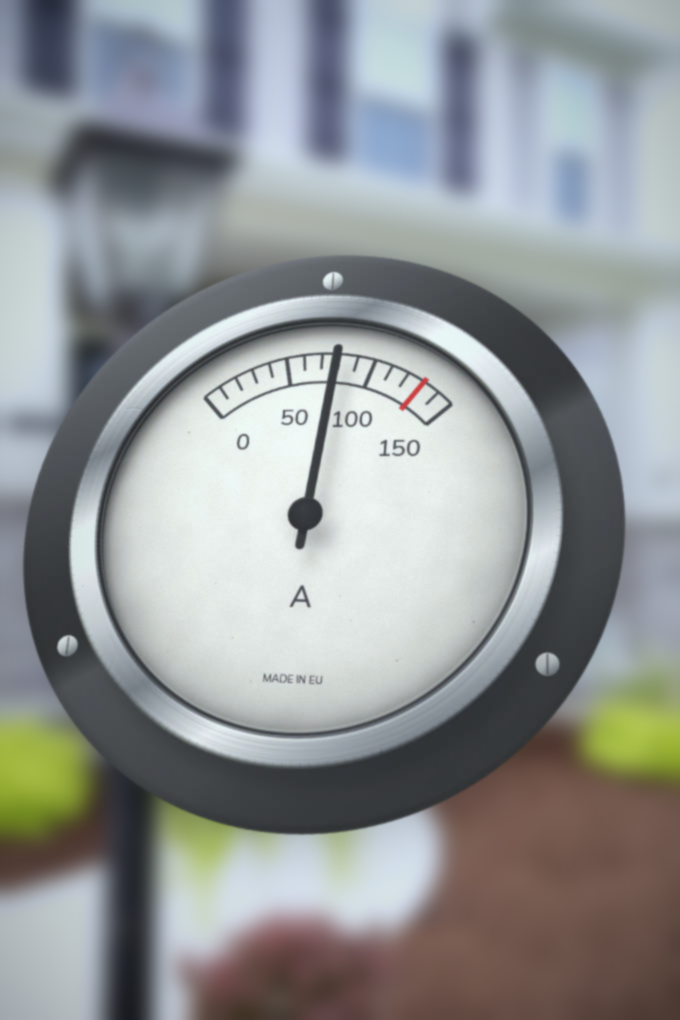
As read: {"value": 80, "unit": "A"}
